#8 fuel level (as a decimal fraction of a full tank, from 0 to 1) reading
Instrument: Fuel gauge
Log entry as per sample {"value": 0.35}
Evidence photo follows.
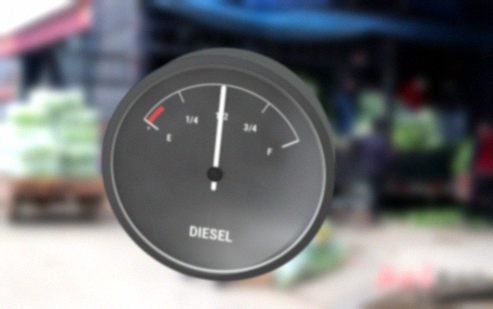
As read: {"value": 0.5}
